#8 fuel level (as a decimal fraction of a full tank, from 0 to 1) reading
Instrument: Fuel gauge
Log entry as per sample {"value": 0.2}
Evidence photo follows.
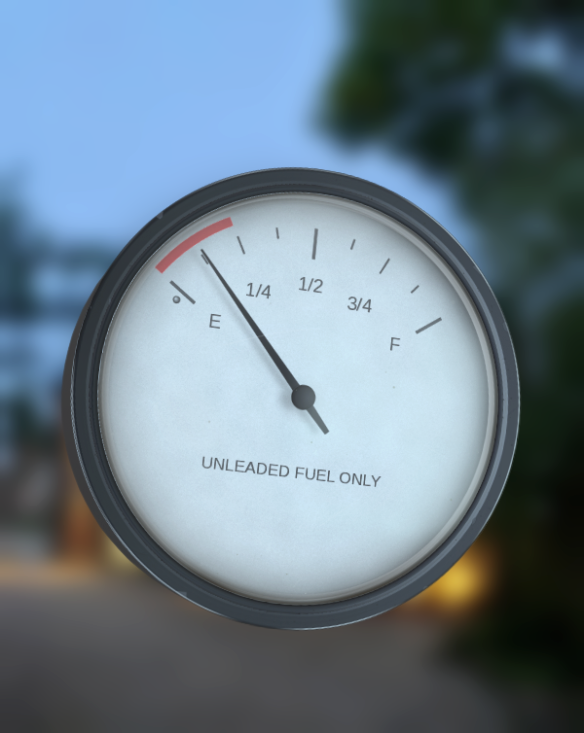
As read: {"value": 0.125}
